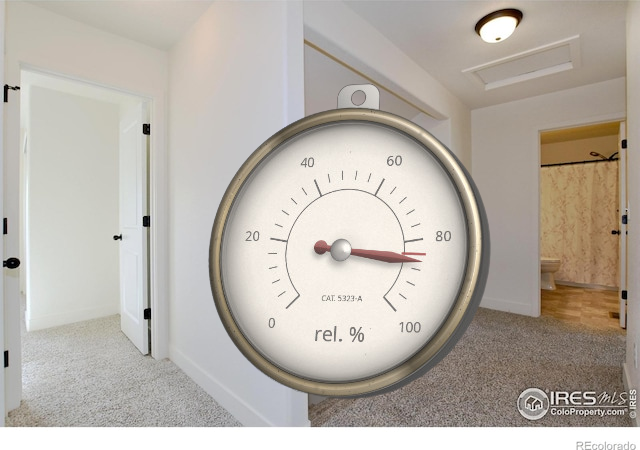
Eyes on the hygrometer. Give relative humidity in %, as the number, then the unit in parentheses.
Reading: 86 (%)
